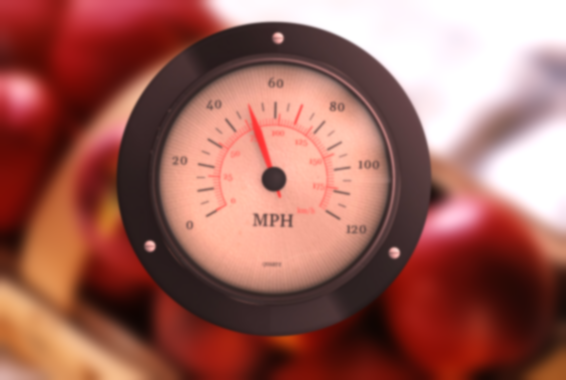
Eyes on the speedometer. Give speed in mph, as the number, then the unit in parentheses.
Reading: 50 (mph)
